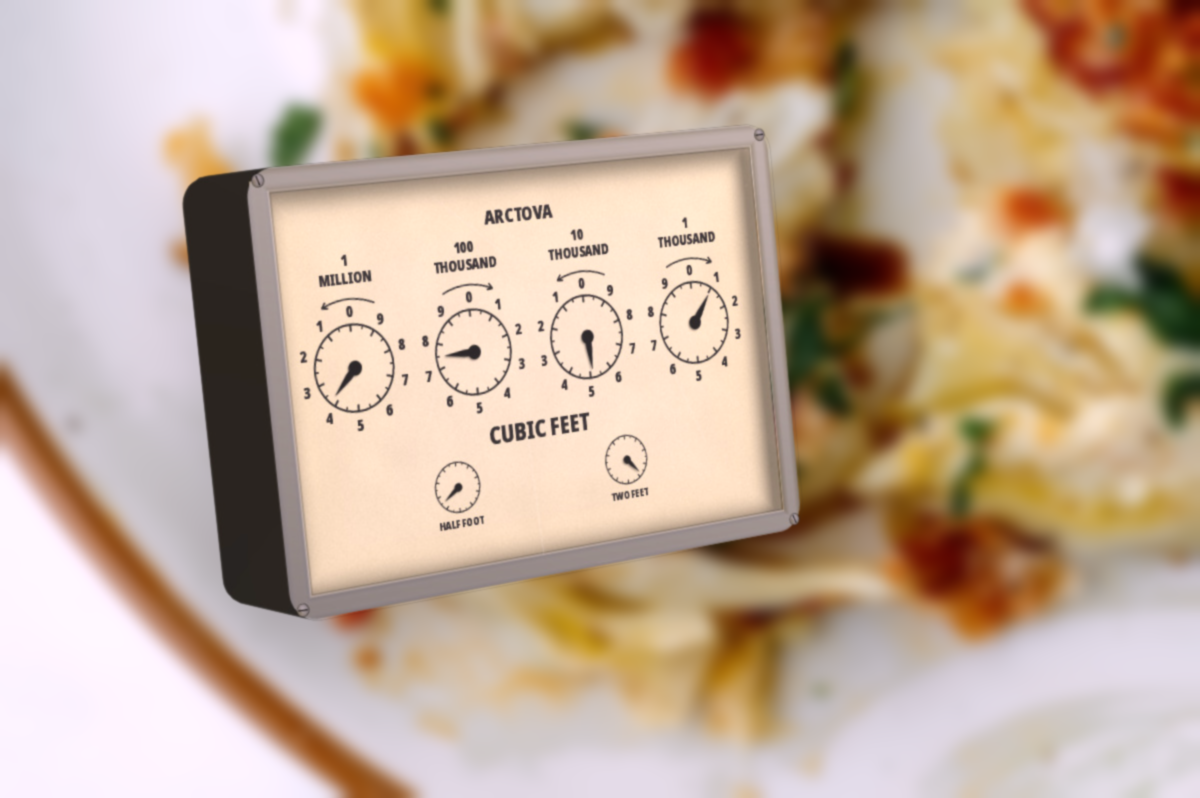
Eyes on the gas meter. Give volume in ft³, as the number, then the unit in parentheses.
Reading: 375100 (ft³)
